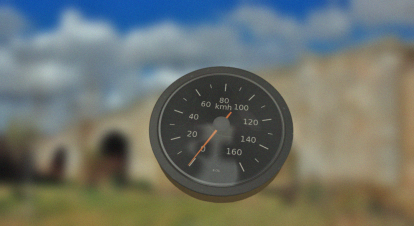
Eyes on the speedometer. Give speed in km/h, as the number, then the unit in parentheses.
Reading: 0 (km/h)
